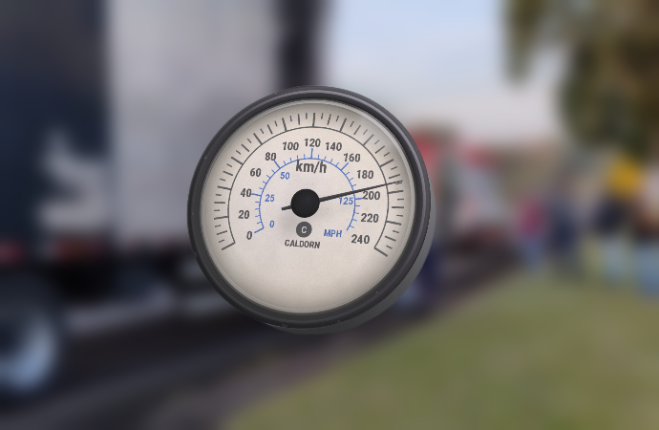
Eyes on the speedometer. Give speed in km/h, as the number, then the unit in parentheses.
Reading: 195 (km/h)
